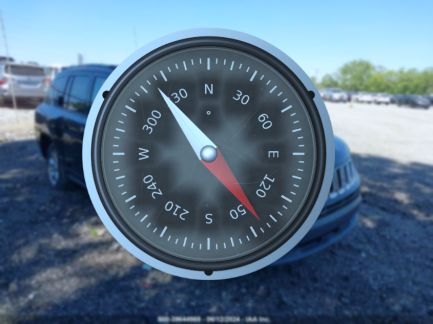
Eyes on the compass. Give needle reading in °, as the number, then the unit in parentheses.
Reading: 142.5 (°)
